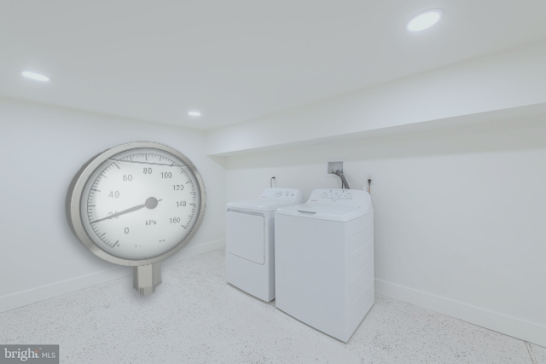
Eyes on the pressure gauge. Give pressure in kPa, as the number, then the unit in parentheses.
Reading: 20 (kPa)
